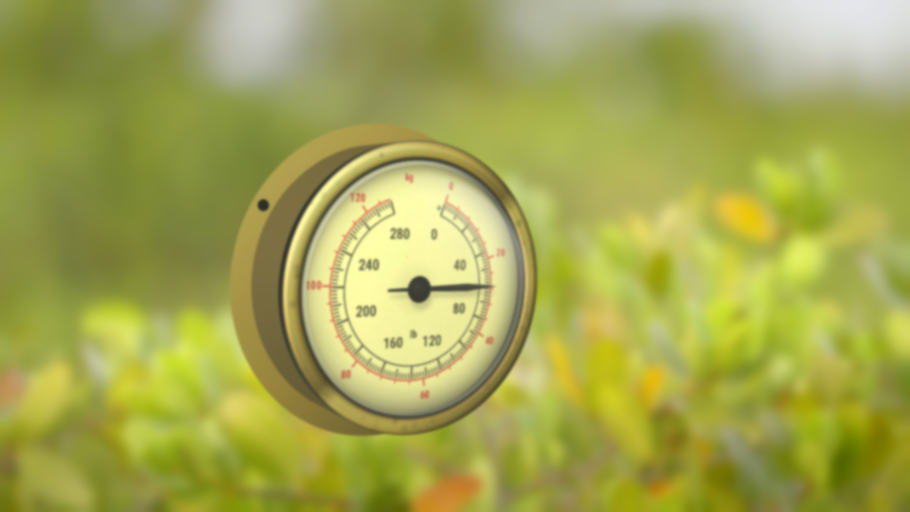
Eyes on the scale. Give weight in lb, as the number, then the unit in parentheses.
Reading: 60 (lb)
